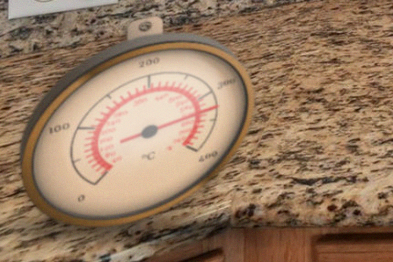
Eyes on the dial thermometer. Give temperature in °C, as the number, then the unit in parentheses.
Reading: 325 (°C)
